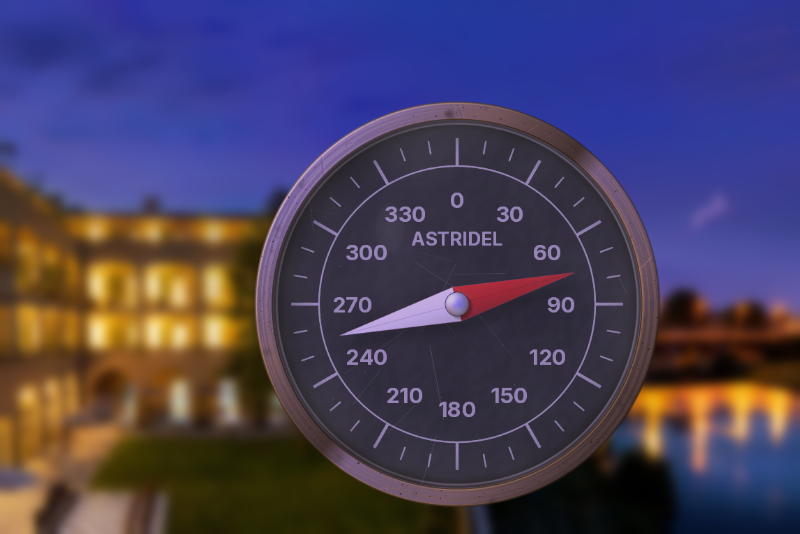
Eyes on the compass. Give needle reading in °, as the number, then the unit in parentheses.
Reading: 75 (°)
